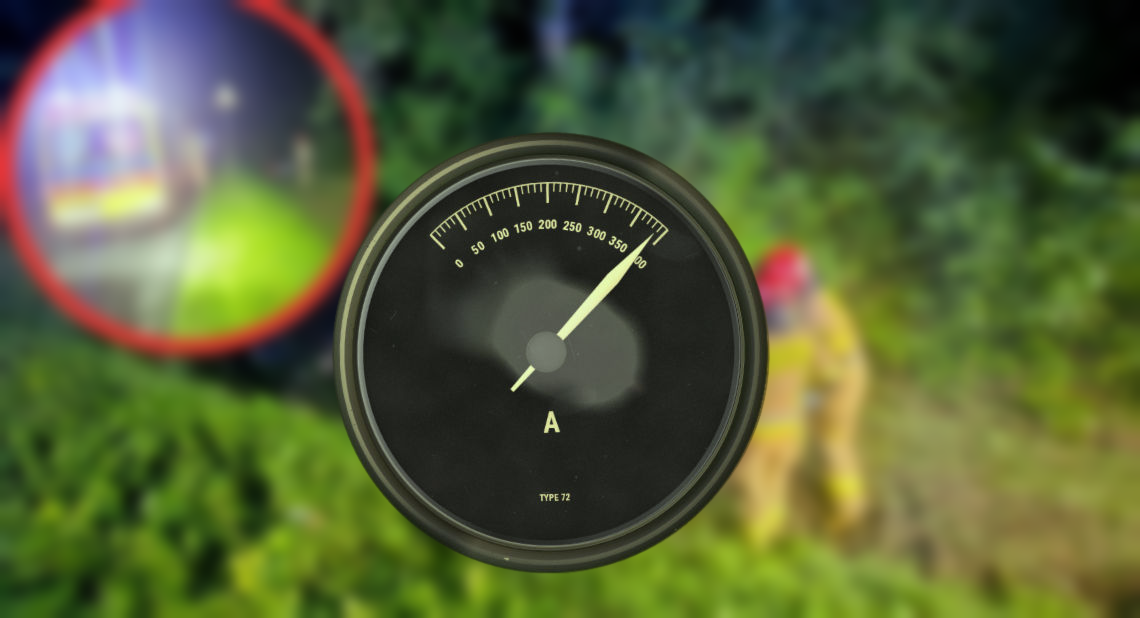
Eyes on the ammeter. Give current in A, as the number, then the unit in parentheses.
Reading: 390 (A)
